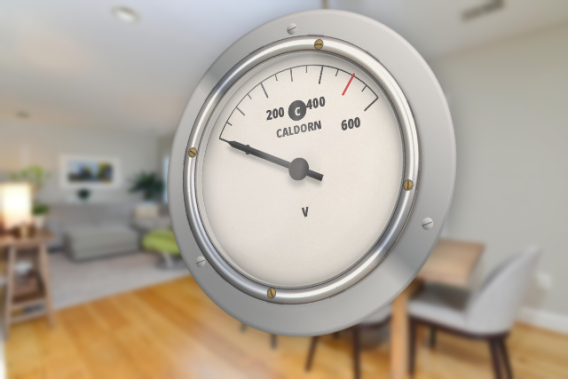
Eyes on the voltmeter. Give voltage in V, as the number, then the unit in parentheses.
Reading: 0 (V)
